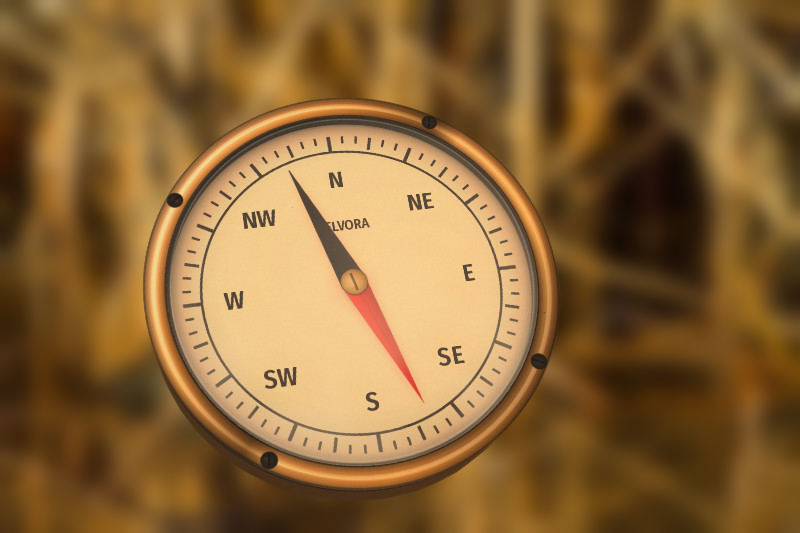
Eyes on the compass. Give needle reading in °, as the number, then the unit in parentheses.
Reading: 160 (°)
